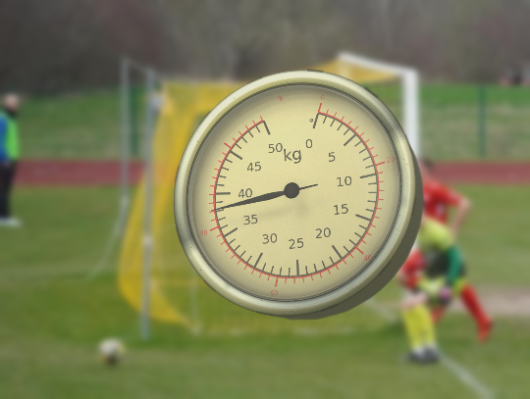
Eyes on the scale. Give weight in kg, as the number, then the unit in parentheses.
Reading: 38 (kg)
